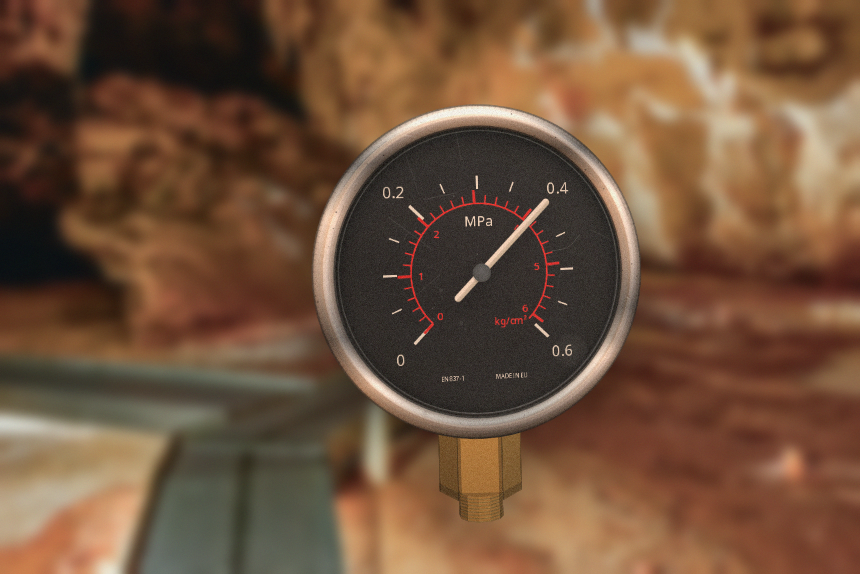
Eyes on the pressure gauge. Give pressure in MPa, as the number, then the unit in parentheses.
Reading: 0.4 (MPa)
